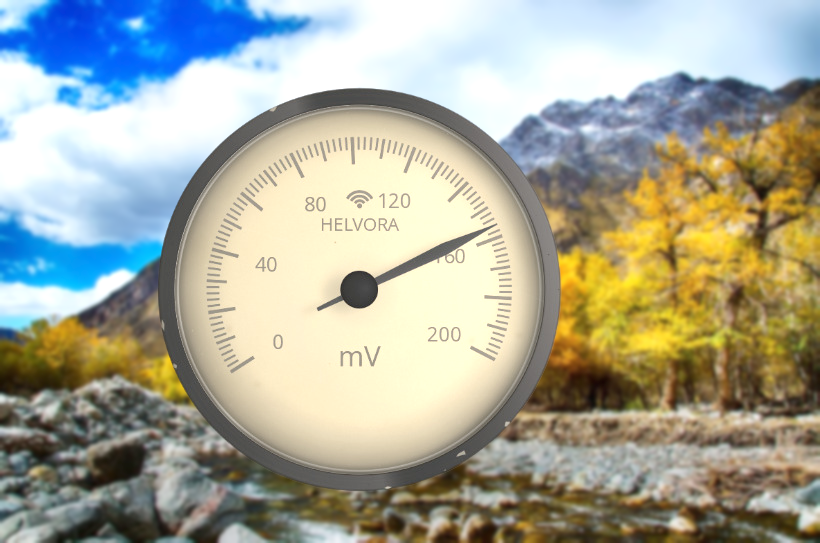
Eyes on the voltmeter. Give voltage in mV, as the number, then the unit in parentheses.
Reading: 156 (mV)
